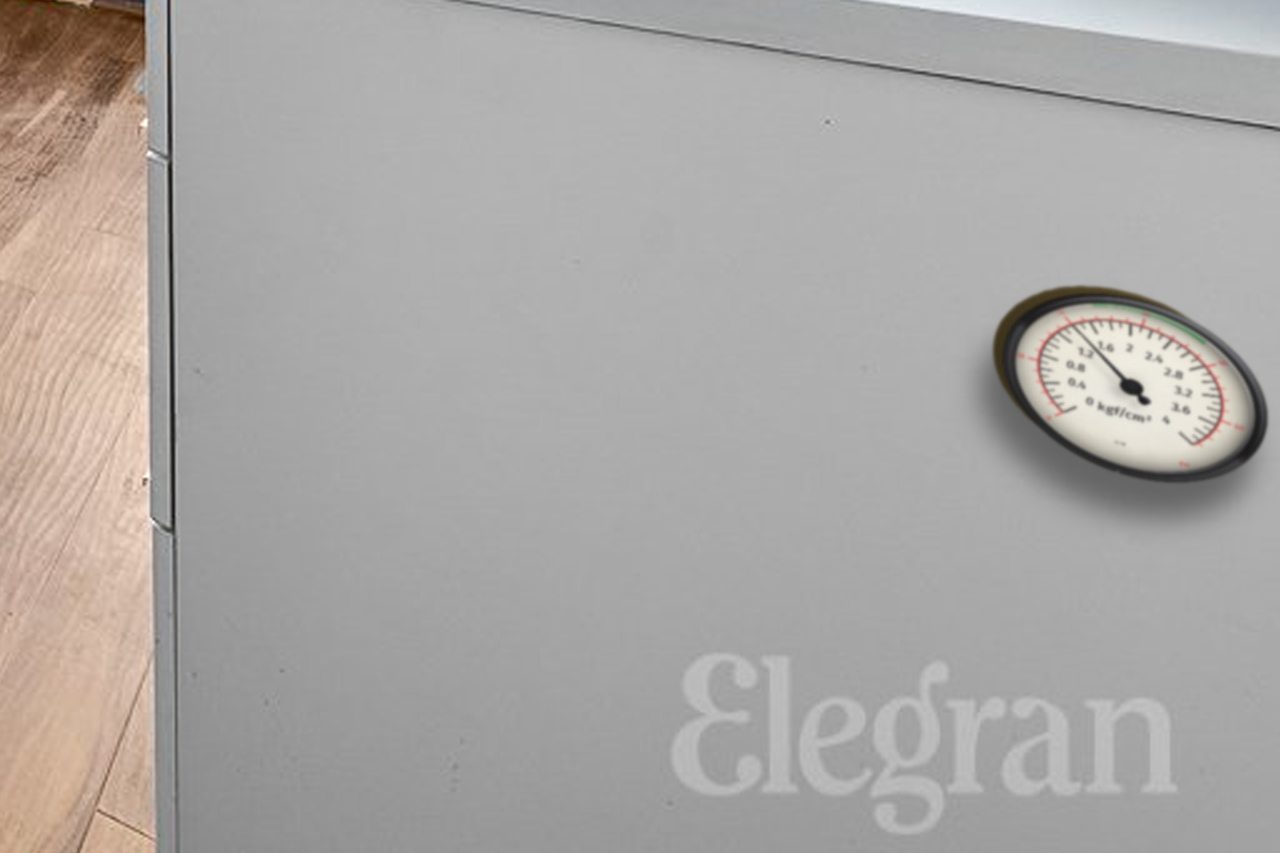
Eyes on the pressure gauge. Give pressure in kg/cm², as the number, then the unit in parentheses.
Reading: 1.4 (kg/cm²)
